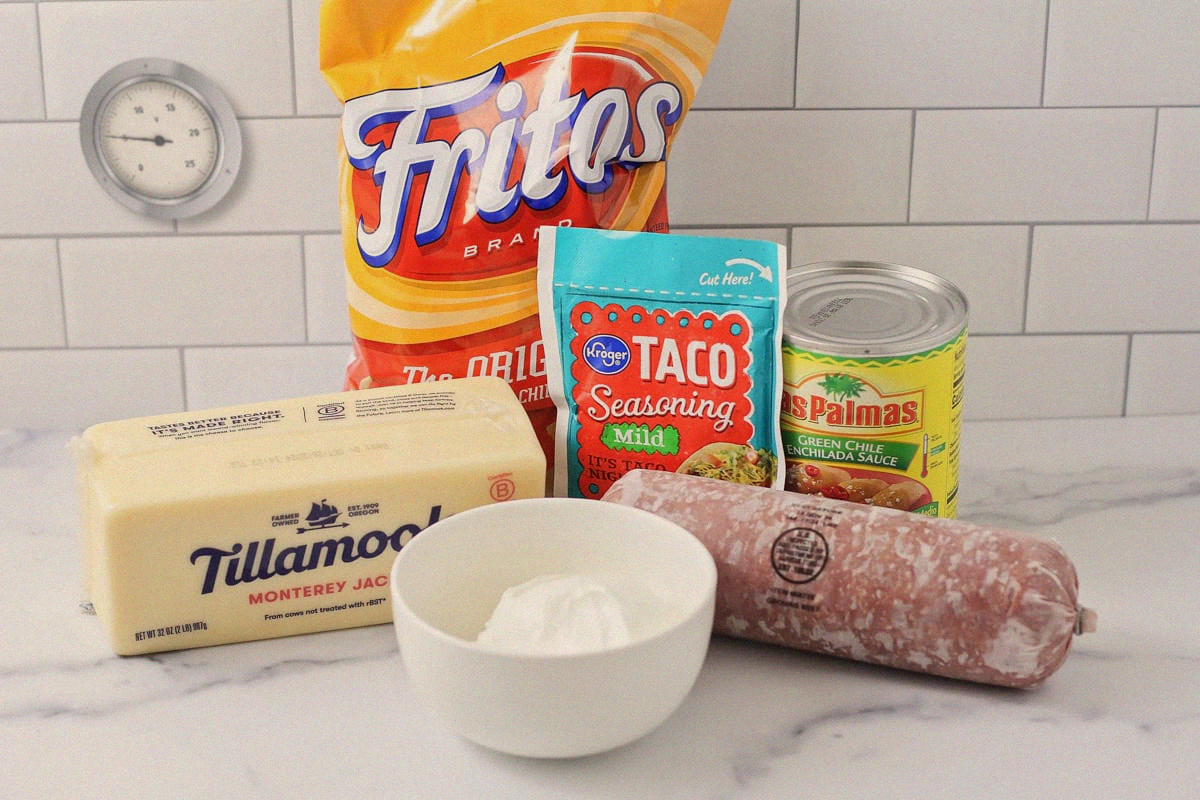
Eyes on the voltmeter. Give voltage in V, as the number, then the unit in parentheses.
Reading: 5 (V)
